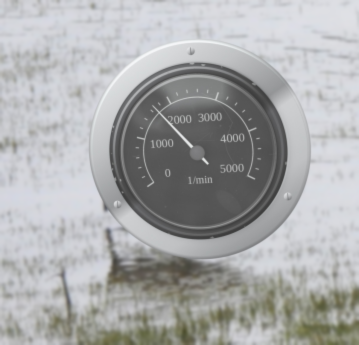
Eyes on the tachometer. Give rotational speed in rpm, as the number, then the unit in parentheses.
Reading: 1700 (rpm)
